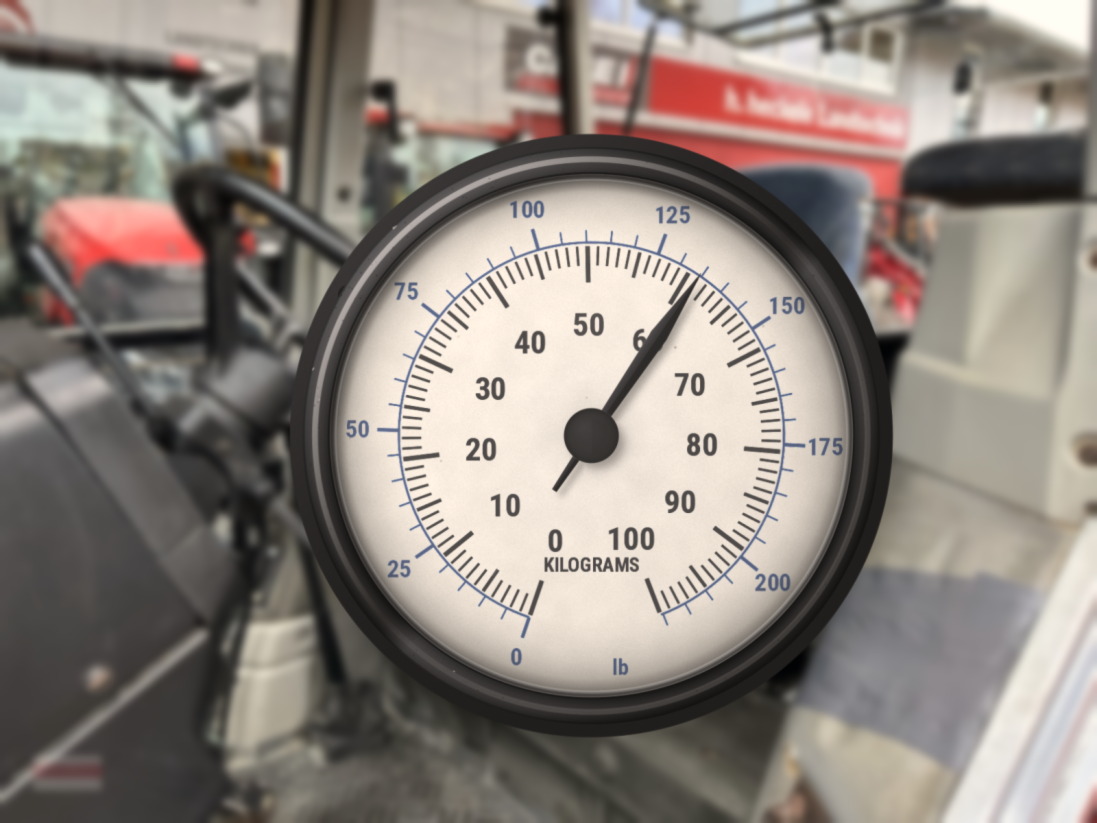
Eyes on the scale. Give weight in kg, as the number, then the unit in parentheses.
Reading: 61 (kg)
